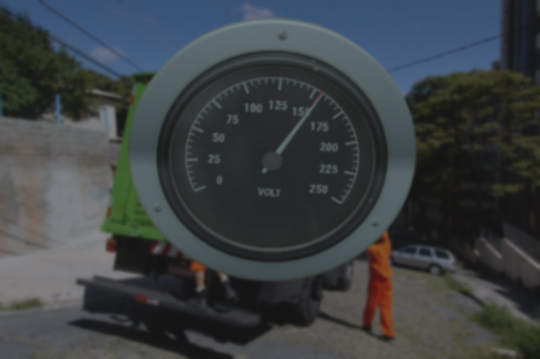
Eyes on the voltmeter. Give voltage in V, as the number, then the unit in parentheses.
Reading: 155 (V)
